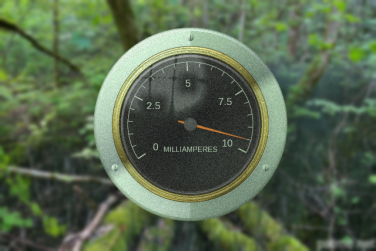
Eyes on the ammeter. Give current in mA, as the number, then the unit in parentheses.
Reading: 9.5 (mA)
